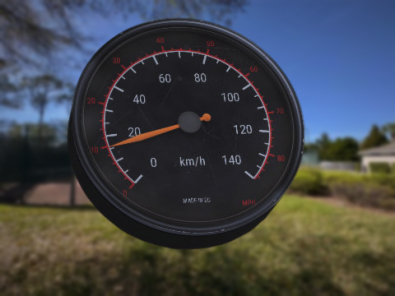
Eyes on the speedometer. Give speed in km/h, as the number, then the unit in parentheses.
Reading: 15 (km/h)
